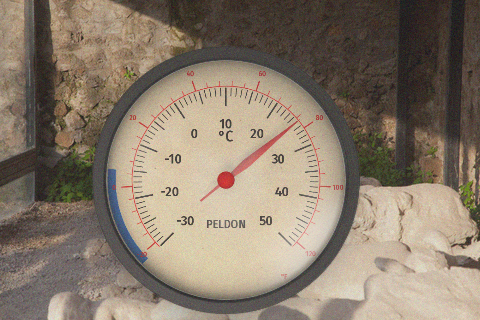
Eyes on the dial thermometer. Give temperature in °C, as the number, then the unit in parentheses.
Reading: 25 (°C)
